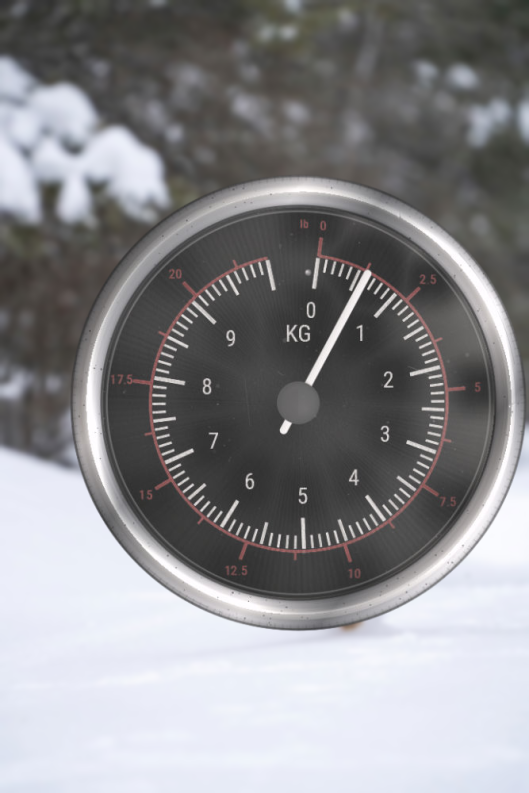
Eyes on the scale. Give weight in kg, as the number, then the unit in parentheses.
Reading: 0.6 (kg)
